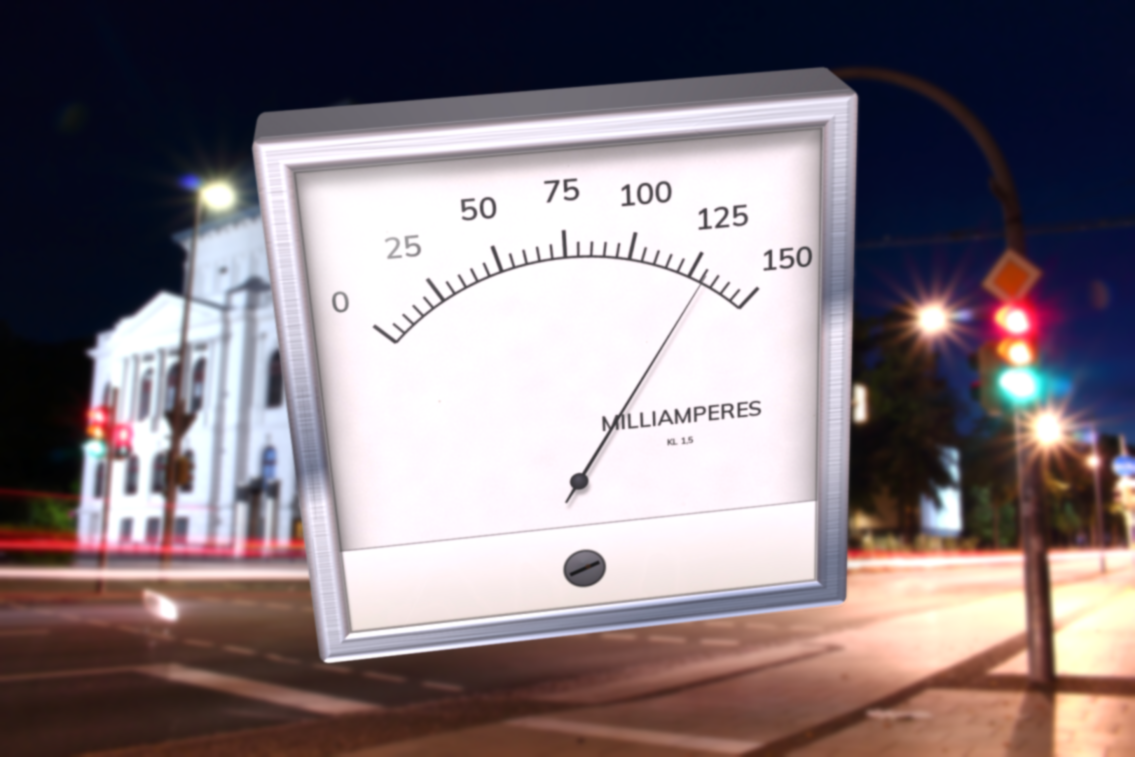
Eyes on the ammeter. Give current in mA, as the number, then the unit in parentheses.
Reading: 130 (mA)
